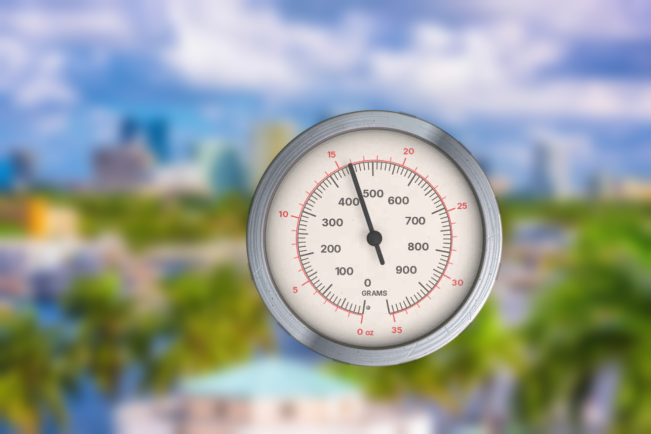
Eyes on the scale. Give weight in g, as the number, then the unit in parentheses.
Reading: 450 (g)
